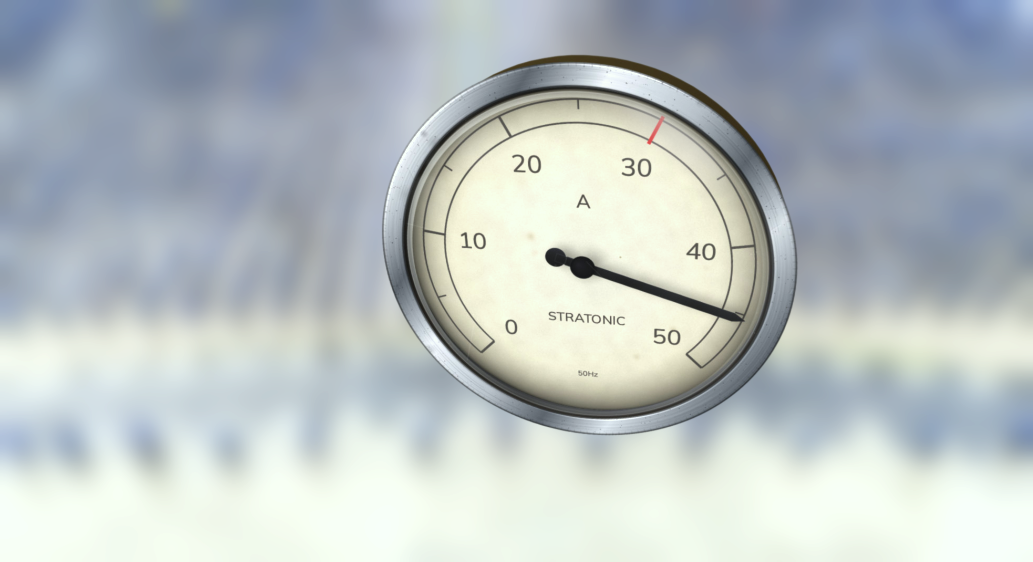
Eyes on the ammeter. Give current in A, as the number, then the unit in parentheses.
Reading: 45 (A)
